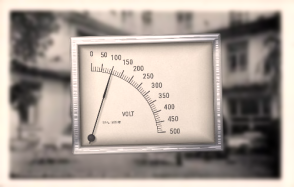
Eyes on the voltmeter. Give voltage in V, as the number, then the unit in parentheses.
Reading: 100 (V)
